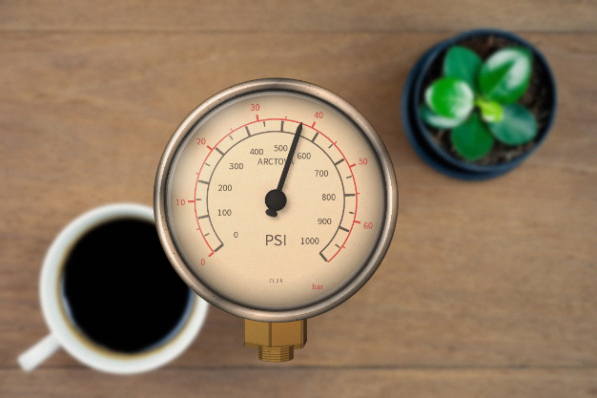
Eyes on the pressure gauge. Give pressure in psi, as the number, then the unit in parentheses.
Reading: 550 (psi)
